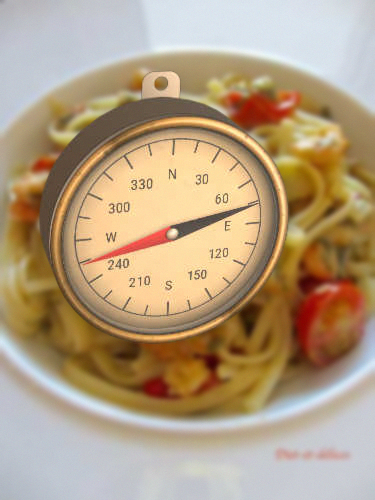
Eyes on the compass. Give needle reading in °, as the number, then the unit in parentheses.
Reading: 255 (°)
